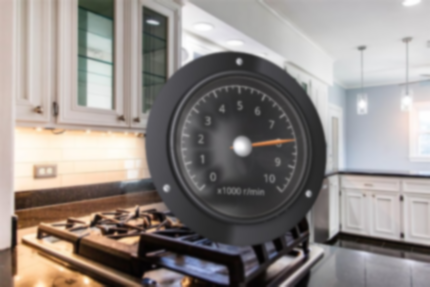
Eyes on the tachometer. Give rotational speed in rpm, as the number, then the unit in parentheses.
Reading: 8000 (rpm)
